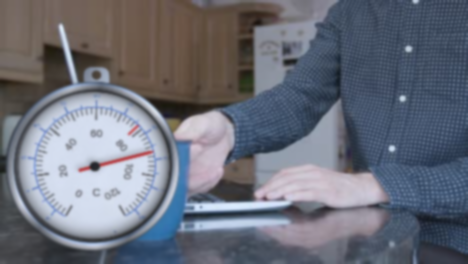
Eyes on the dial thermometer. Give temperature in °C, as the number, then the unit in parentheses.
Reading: 90 (°C)
